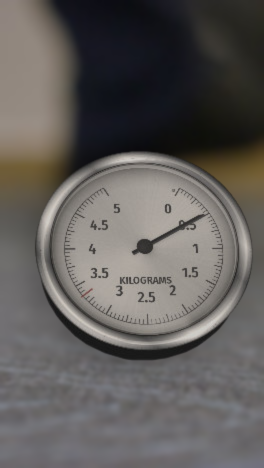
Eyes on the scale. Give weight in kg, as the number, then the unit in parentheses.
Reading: 0.5 (kg)
